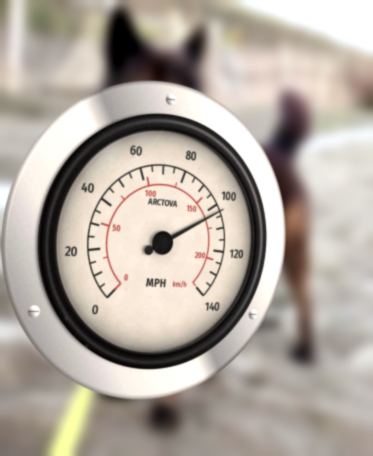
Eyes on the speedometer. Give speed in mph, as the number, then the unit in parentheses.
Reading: 102.5 (mph)
